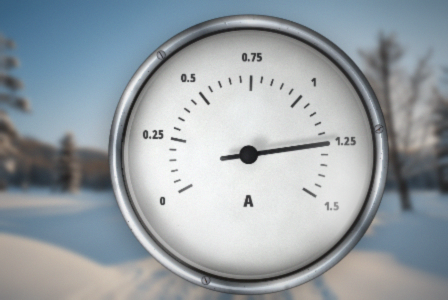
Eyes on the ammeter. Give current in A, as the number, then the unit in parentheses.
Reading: 1.25 (A)
